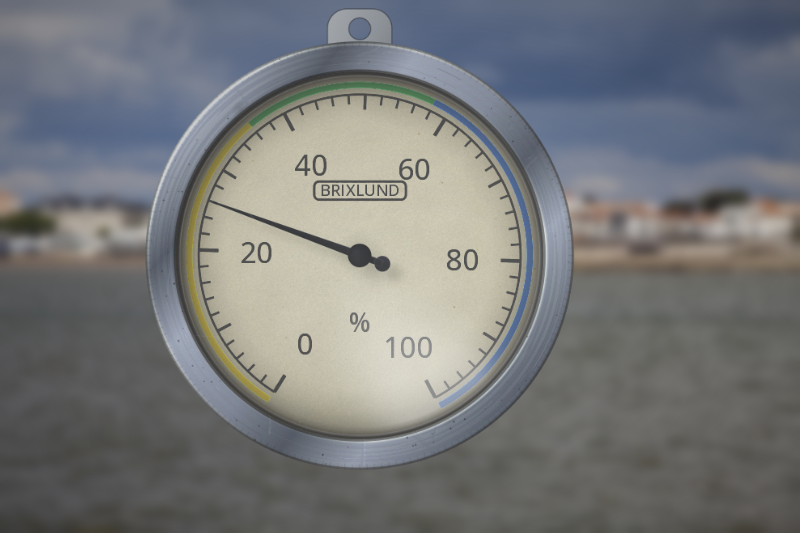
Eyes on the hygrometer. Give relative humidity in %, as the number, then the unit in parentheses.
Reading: 26 (%)
